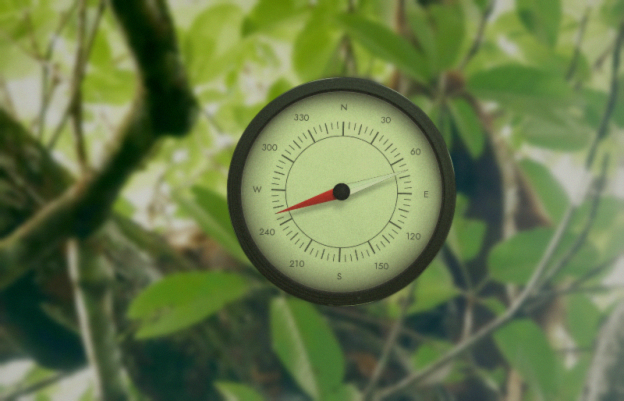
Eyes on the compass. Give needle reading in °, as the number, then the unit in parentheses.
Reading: 250 (°)
